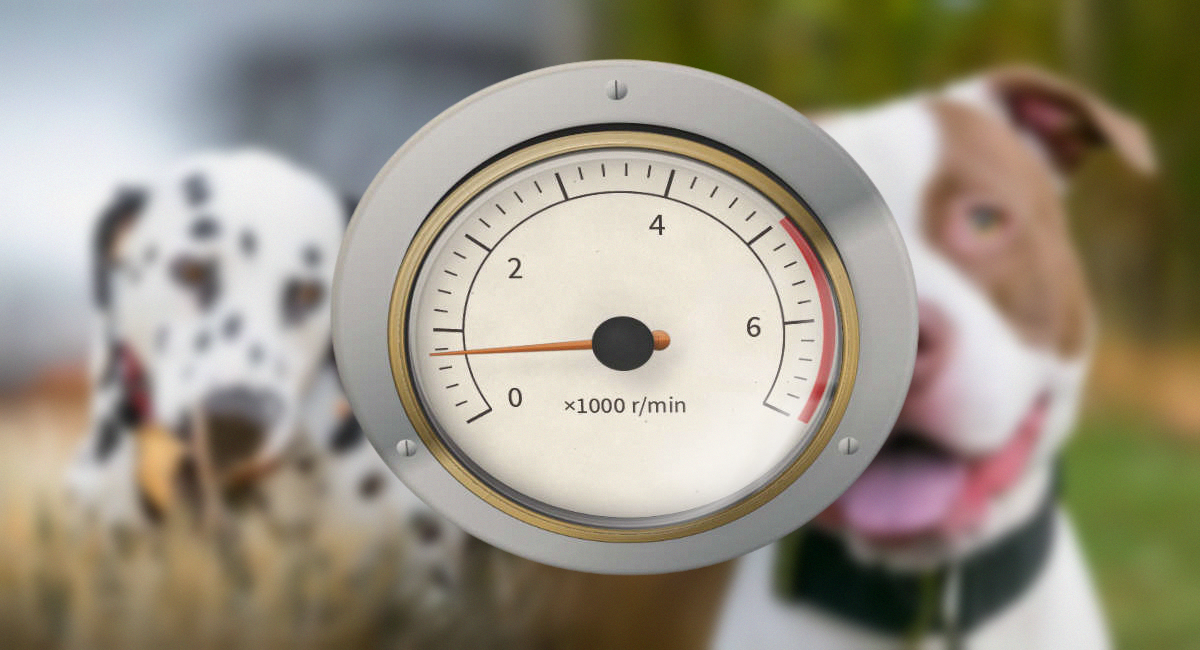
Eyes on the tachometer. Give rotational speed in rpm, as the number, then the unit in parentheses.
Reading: 800 (rpm)
